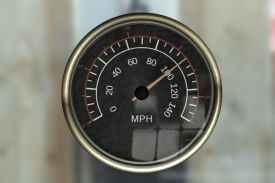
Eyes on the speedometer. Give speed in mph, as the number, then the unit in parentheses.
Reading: 100 (mph)
